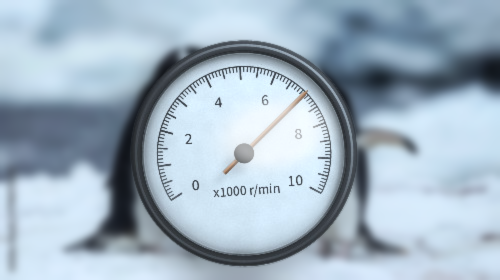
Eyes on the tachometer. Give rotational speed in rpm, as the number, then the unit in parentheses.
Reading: 7000 (rpm)
